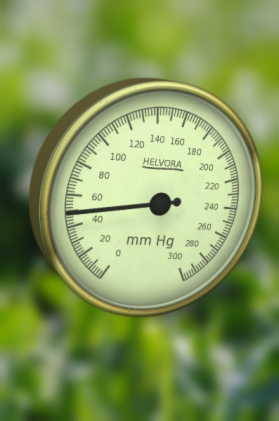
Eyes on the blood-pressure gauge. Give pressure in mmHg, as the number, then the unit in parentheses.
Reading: 50 (mmHg)
